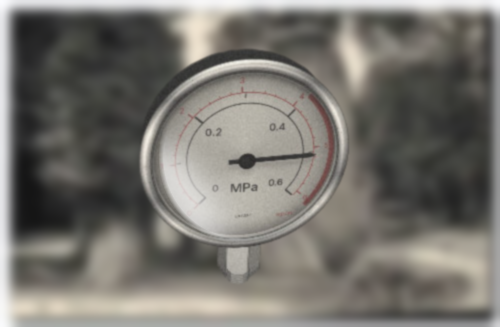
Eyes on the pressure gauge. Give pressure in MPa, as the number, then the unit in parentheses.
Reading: 0.5 (MPa)
